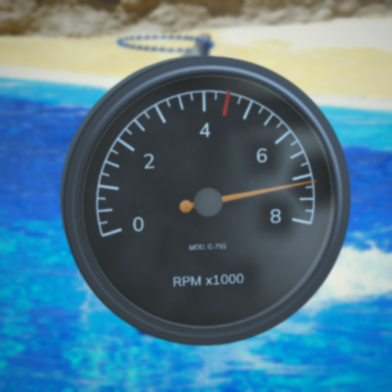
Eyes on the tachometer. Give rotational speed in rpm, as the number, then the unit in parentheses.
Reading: 7125 (rpm)
